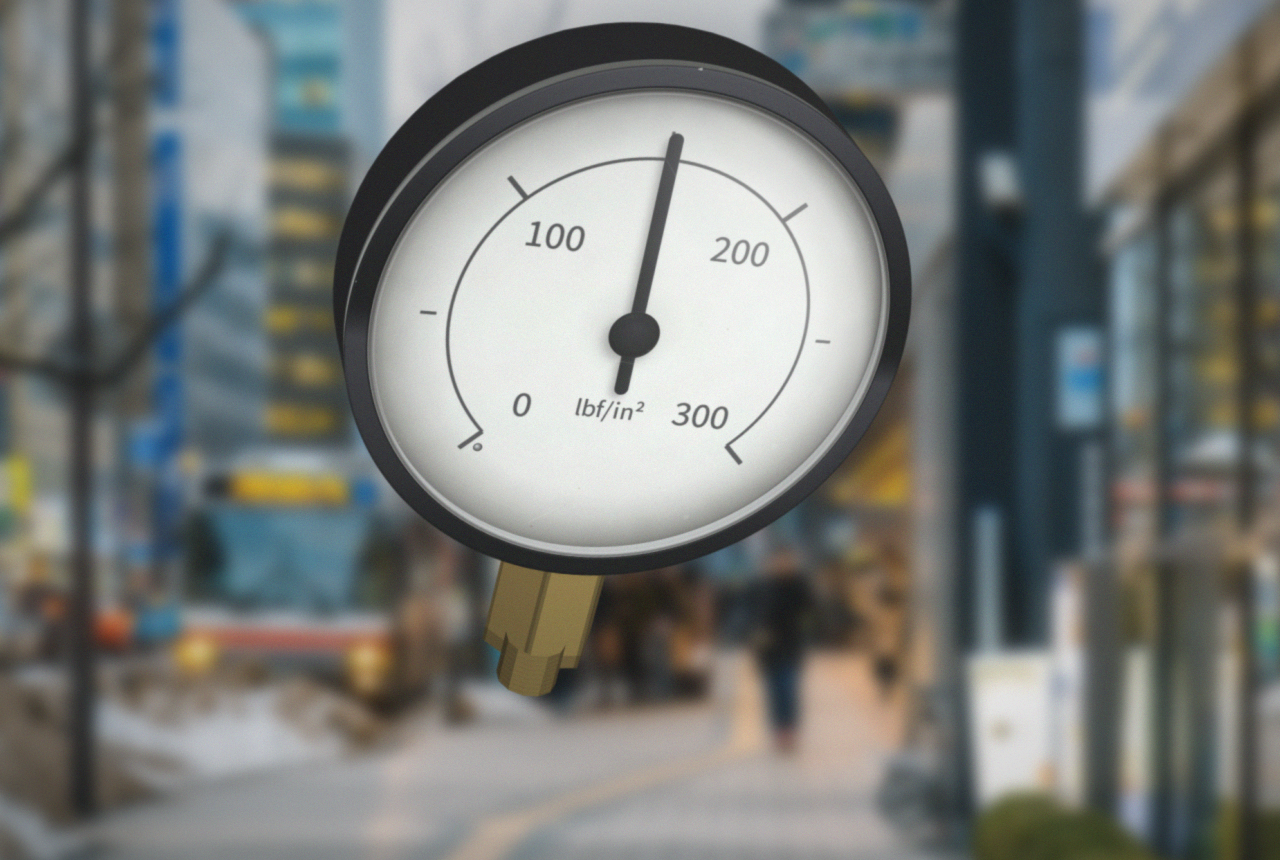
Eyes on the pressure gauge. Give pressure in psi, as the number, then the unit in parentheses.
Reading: 150 (psi)
